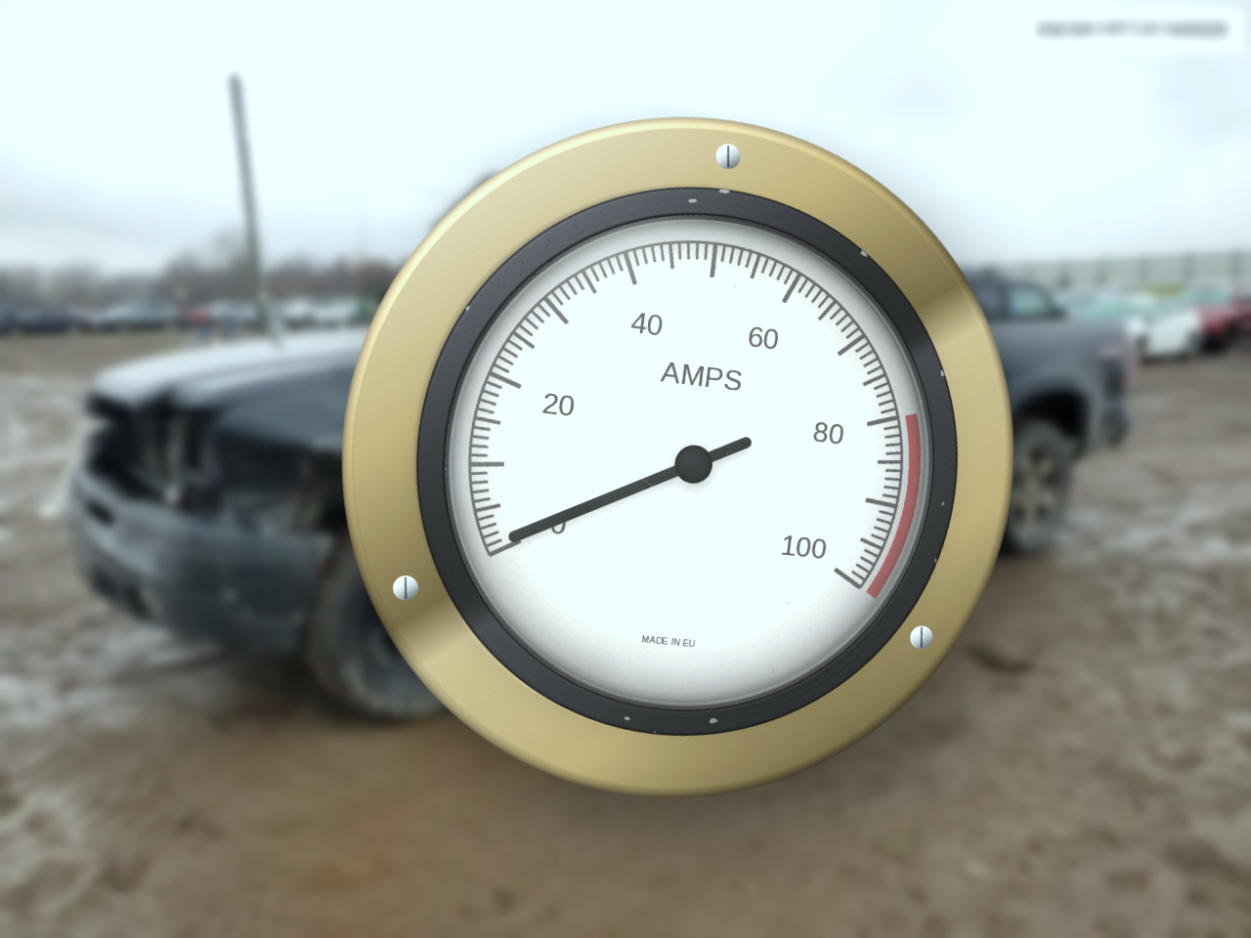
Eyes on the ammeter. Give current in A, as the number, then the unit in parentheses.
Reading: 1 (A)
